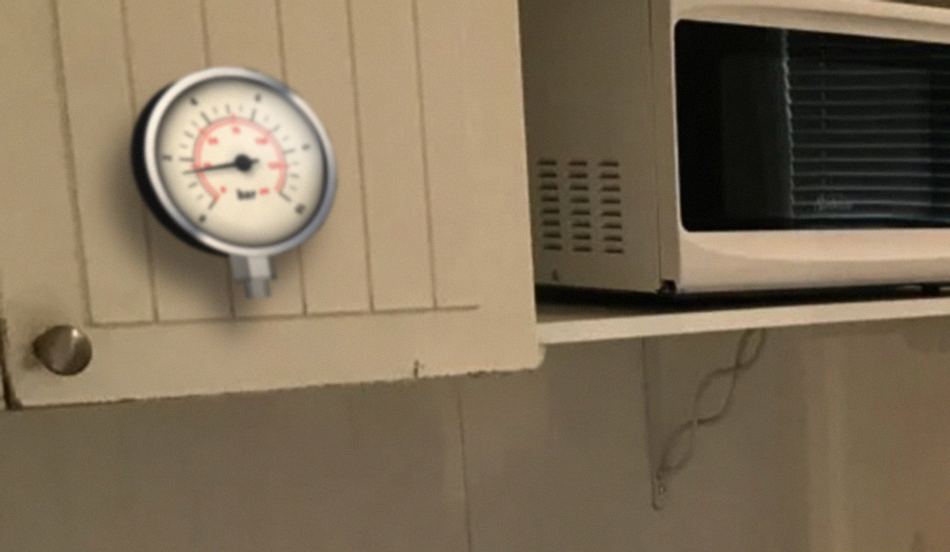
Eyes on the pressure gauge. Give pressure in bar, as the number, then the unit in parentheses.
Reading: 1.5 (bar)
